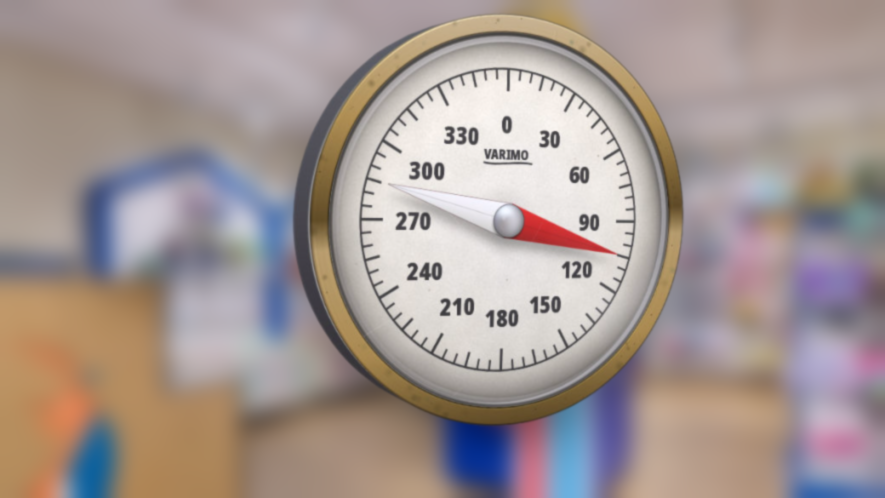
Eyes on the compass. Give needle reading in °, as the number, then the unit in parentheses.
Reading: 105 (°)
